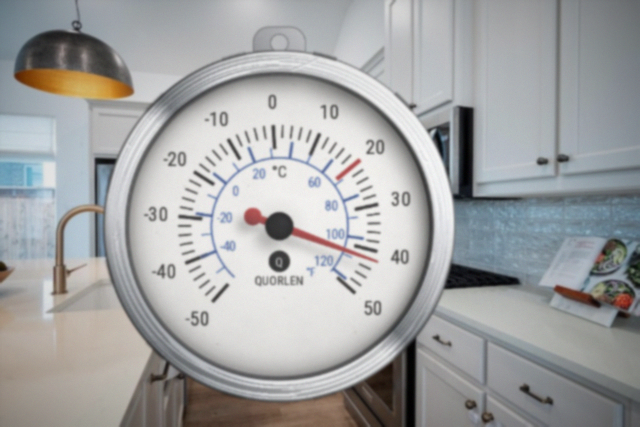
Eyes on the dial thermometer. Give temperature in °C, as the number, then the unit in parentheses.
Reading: 42 (°C)
